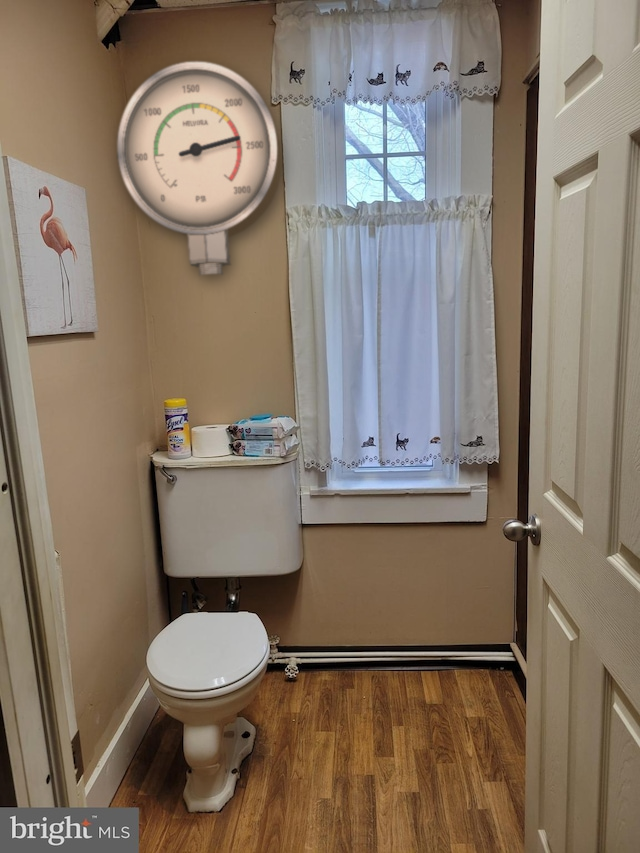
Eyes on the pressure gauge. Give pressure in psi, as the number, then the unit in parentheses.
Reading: 2400 (psi)
